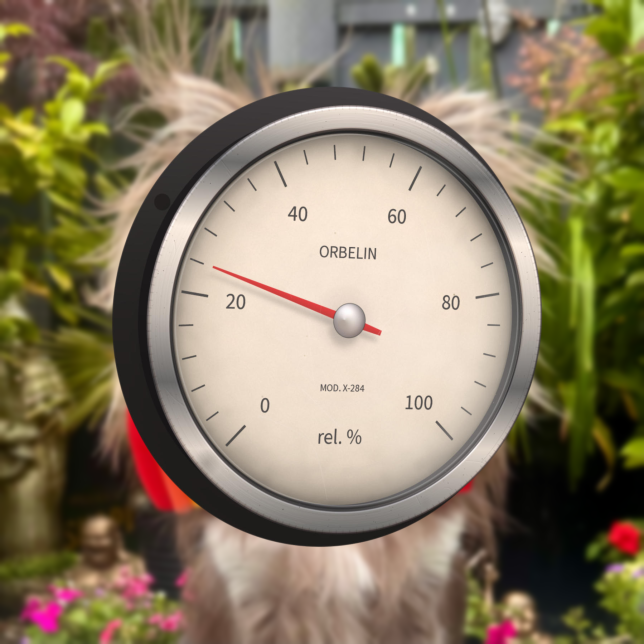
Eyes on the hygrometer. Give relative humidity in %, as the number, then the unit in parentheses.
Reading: 24 (%)
